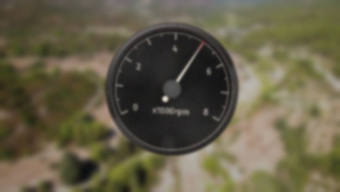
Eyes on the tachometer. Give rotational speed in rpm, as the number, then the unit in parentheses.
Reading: 5000 (rpm)
